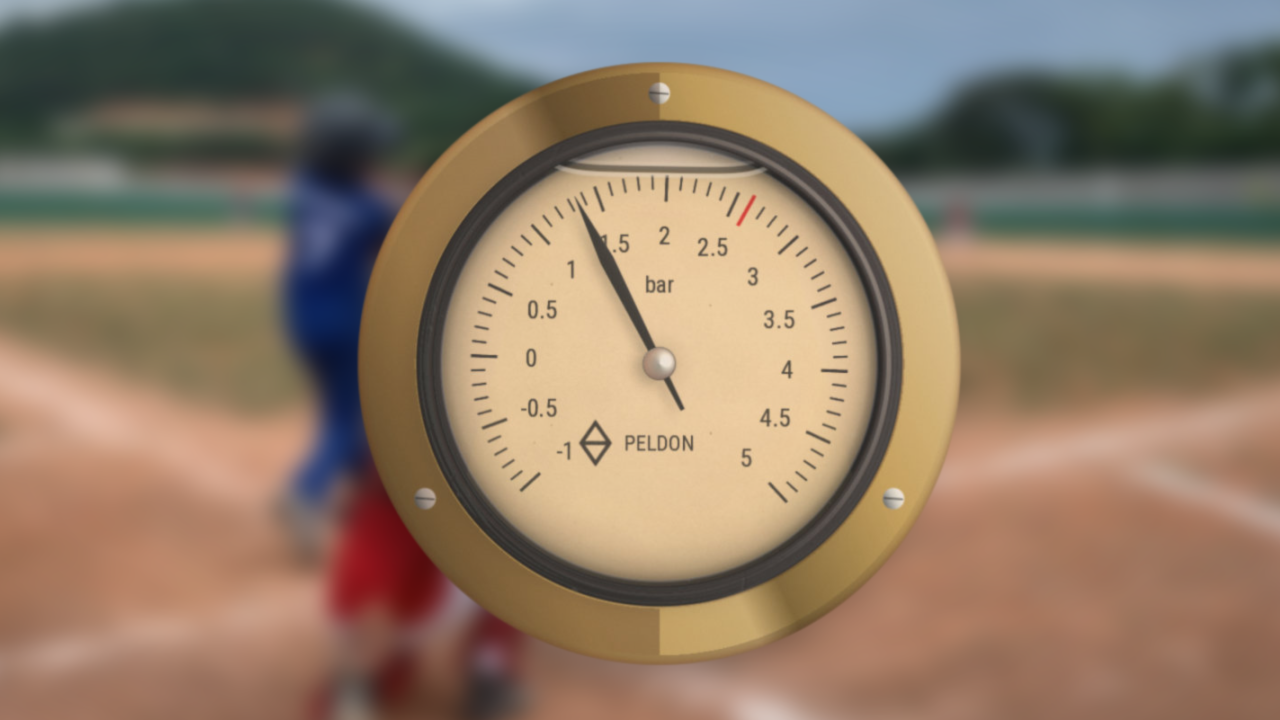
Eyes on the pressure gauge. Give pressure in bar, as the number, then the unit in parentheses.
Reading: 1.35 (bar)
